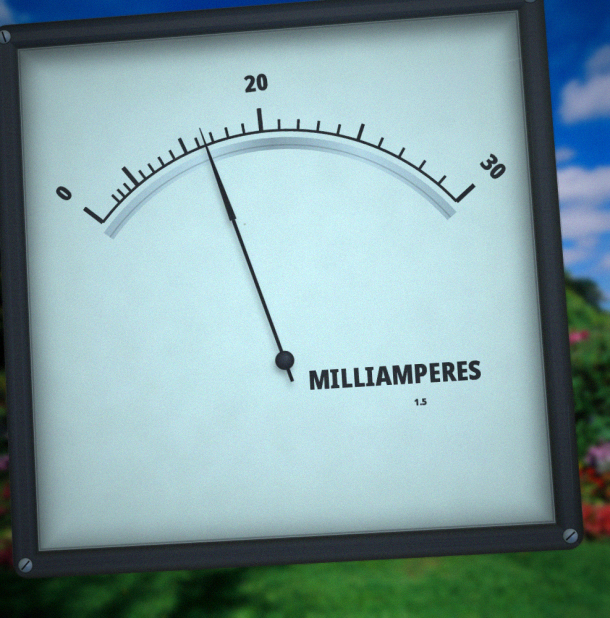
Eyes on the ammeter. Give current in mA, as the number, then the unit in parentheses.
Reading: 16.5 (mA)
